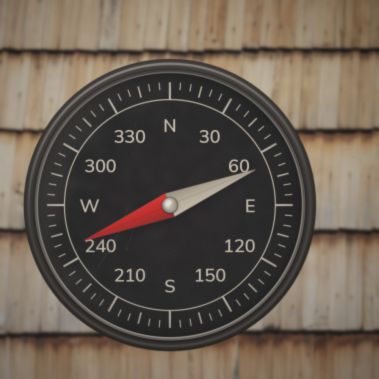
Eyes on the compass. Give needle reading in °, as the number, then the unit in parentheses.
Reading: 247.5 (°)
